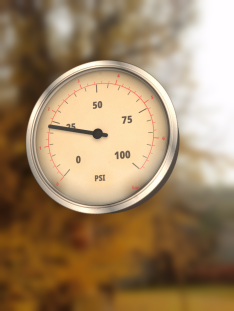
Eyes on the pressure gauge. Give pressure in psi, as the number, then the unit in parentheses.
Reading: 22.5 (psi)
